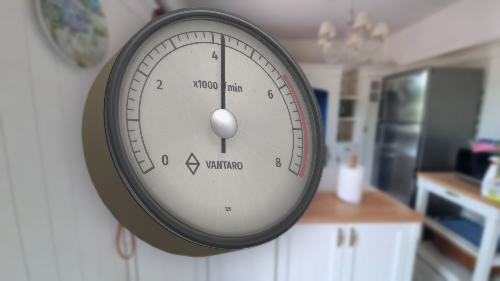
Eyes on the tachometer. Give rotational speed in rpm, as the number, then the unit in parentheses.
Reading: 4200 (rpm)
